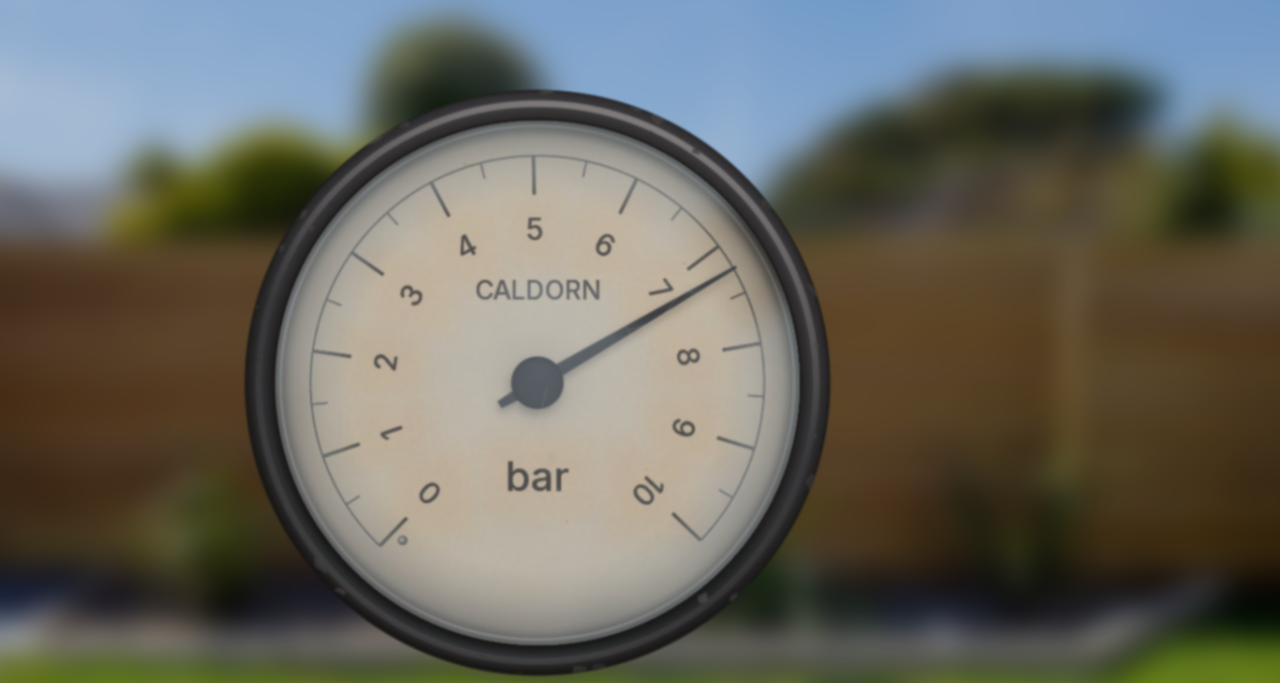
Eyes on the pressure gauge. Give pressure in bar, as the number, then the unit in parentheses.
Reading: 7.25 (bar)
